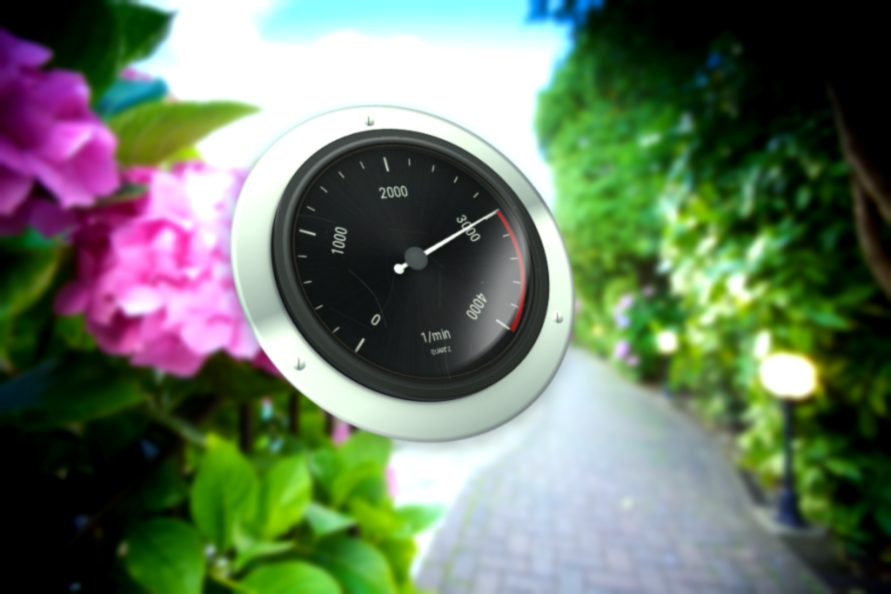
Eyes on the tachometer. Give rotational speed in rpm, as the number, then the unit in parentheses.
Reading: 3000 (rpm)
